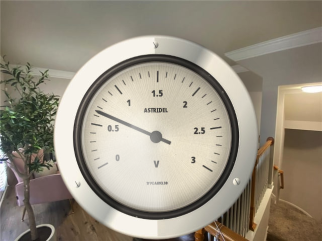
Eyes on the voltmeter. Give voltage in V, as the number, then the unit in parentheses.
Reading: 0.65 (V)
